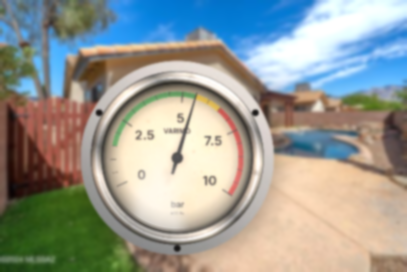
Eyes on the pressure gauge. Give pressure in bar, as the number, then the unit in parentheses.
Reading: 5.5 (bar)
